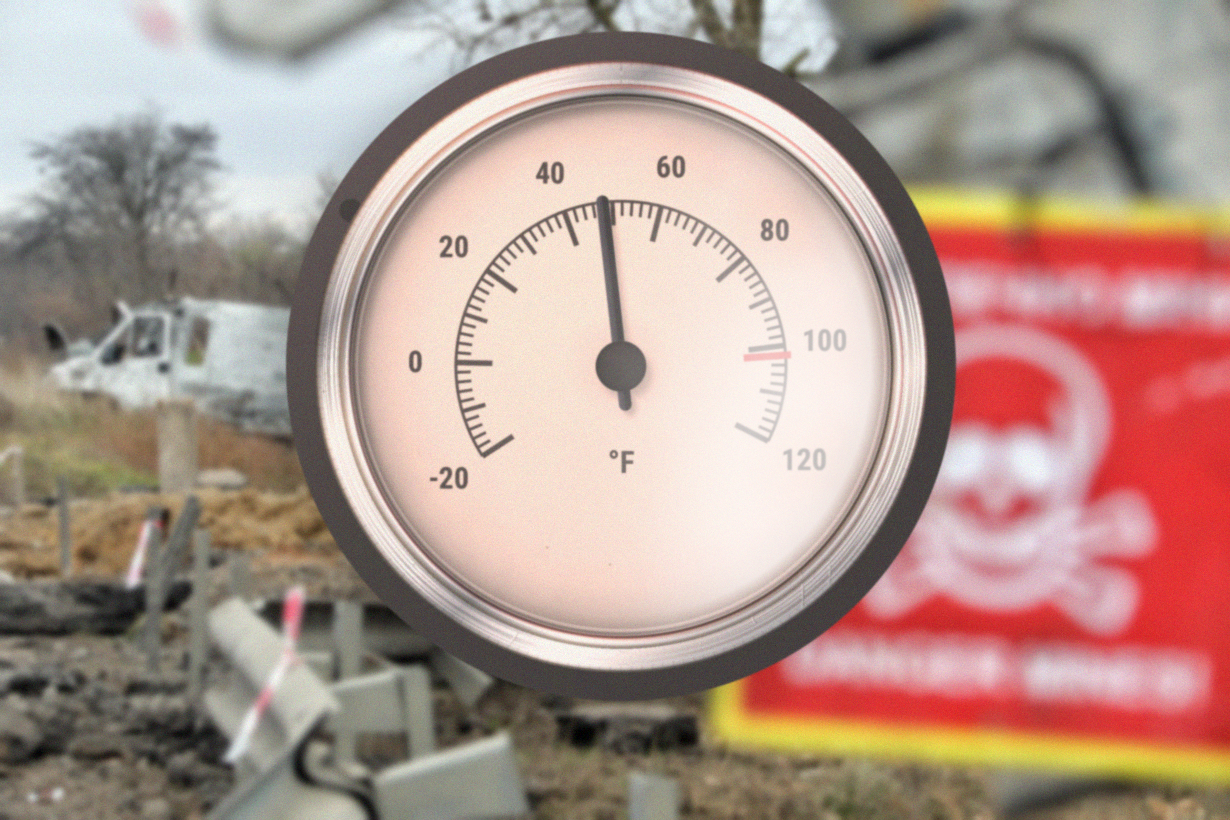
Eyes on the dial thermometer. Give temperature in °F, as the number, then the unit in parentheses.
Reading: 48 (°F)
